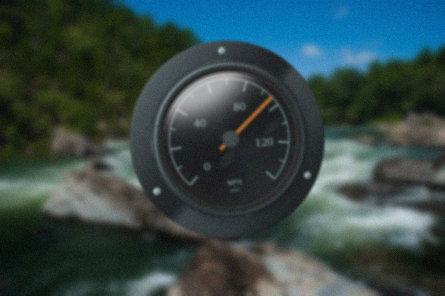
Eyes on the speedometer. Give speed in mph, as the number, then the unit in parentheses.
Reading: 95 (mph)
